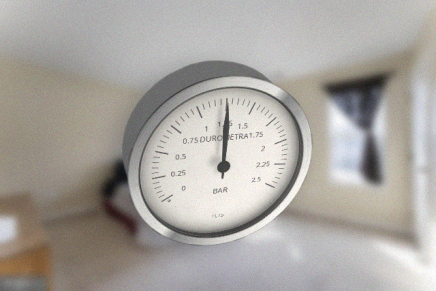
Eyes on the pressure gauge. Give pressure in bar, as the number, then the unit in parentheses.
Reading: 1.25 (bar)
